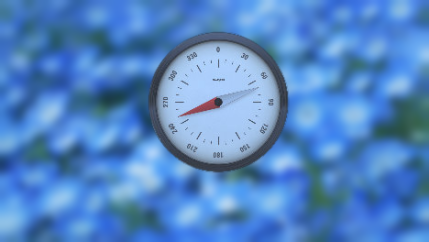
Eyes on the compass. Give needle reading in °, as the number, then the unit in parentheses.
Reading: 250 (°)
